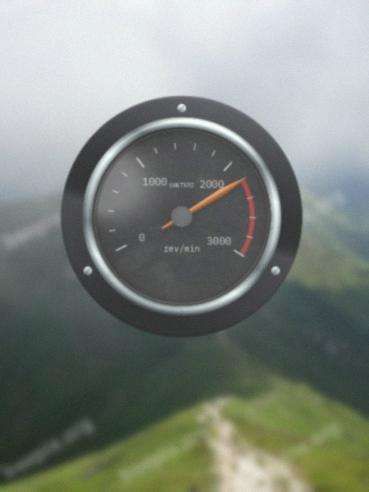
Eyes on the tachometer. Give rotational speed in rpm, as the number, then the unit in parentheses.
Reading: 2200 (rpm)
